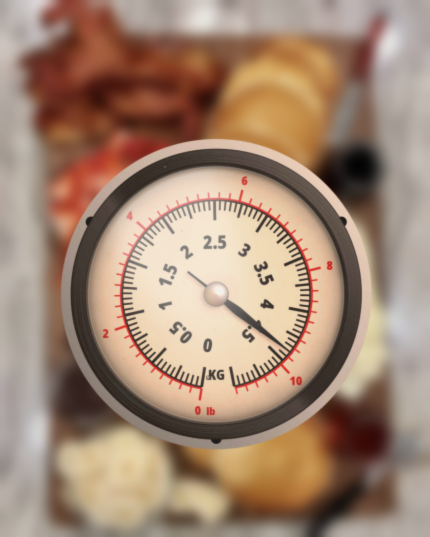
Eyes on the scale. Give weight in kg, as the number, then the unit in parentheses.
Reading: 4.4 (kg)
